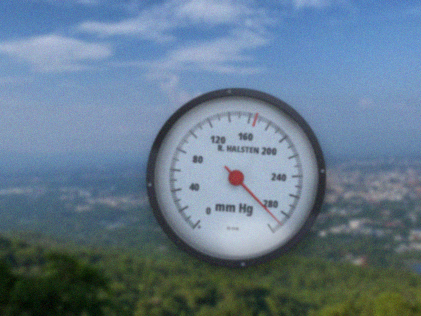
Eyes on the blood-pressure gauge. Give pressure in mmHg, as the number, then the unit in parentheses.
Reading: 290 (mmHg)
